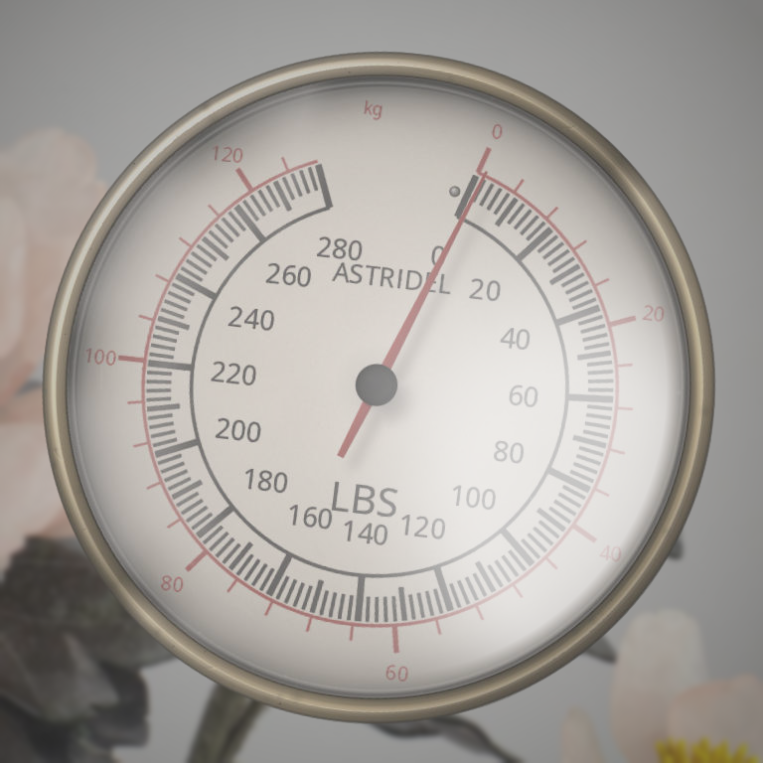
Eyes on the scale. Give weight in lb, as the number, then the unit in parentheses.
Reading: 2 (lb)
